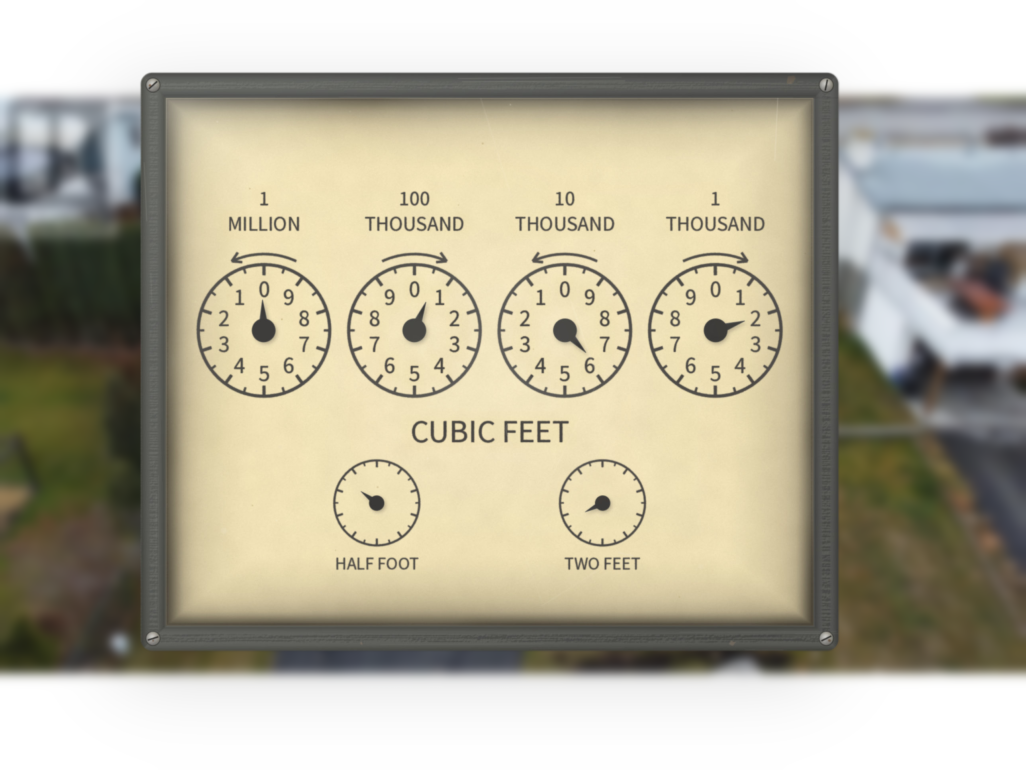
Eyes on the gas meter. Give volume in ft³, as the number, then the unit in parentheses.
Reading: 6200 (ft³)
